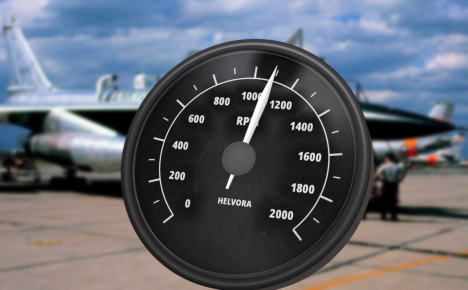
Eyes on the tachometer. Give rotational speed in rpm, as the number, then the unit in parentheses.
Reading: 1100 (rpm)
